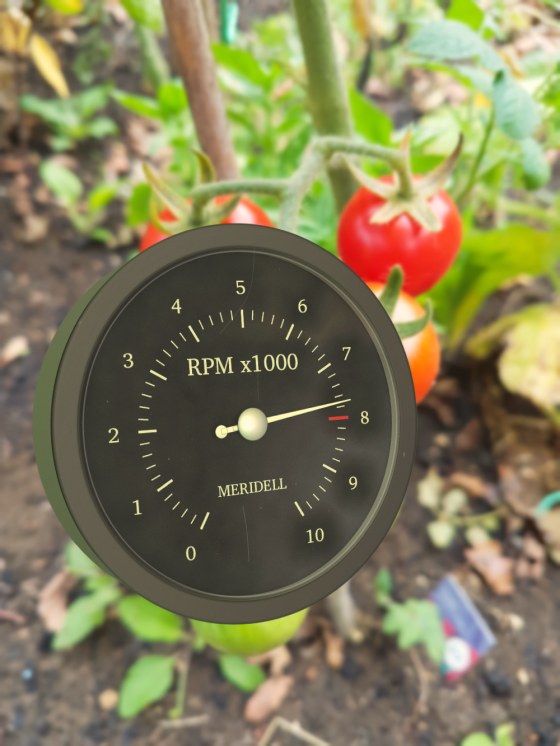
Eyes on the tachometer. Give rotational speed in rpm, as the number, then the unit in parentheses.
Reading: 7700 (rpm)
